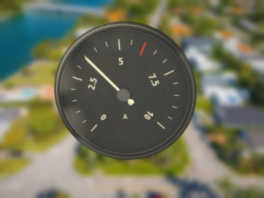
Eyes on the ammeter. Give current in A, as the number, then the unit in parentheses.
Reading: 3.5 (A)
